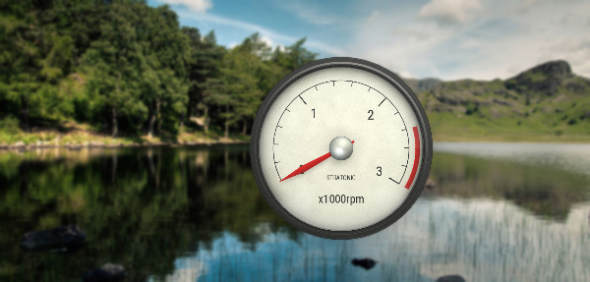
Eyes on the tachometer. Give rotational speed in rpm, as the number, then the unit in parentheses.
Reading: 0 (rpm)
